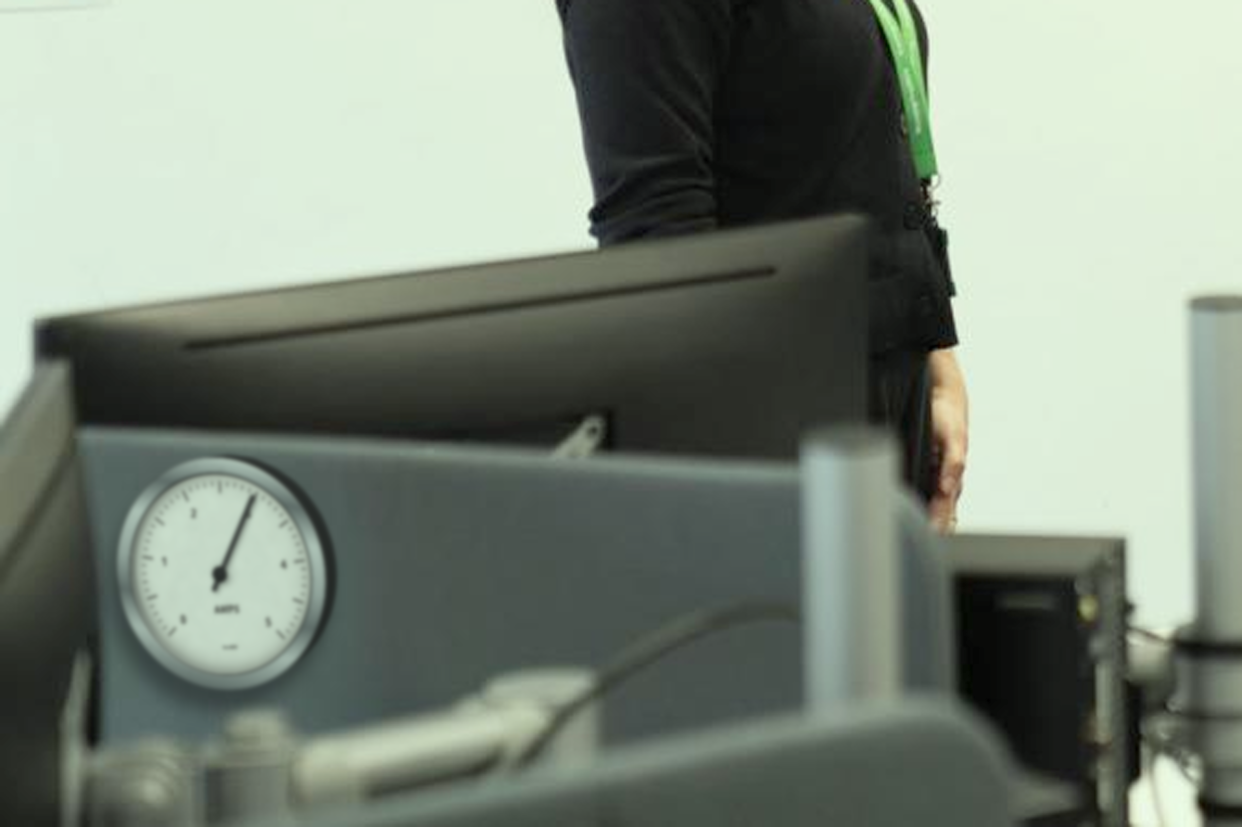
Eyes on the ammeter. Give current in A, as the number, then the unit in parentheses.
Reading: 3 (A)
